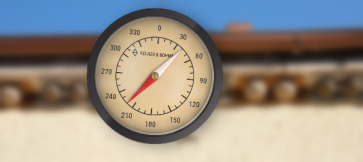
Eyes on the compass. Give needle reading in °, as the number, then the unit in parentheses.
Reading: 220 (°)
